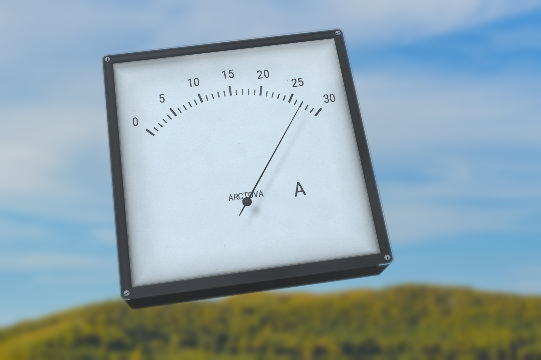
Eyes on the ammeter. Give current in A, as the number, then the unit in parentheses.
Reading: 27 (A)
